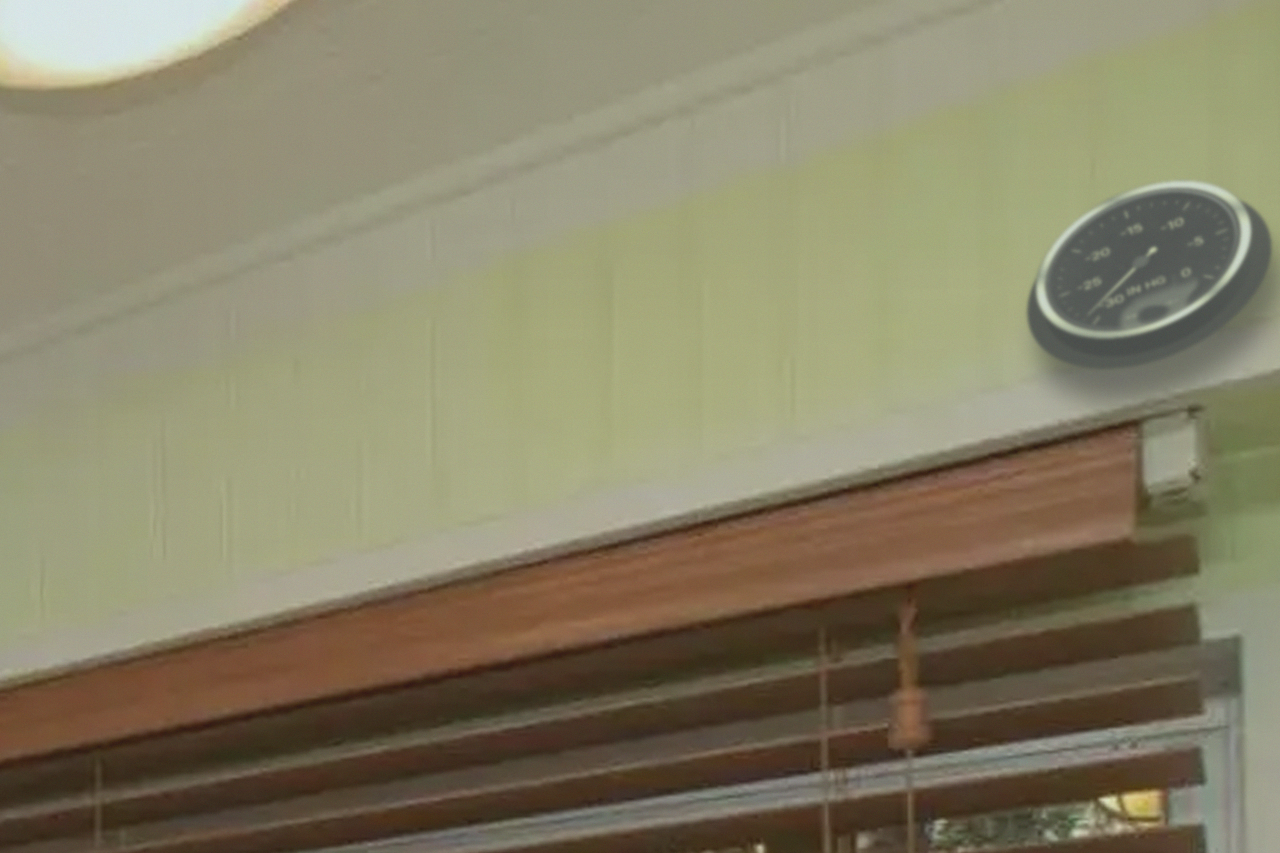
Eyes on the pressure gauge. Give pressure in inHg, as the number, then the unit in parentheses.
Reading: -29 (inHg)
